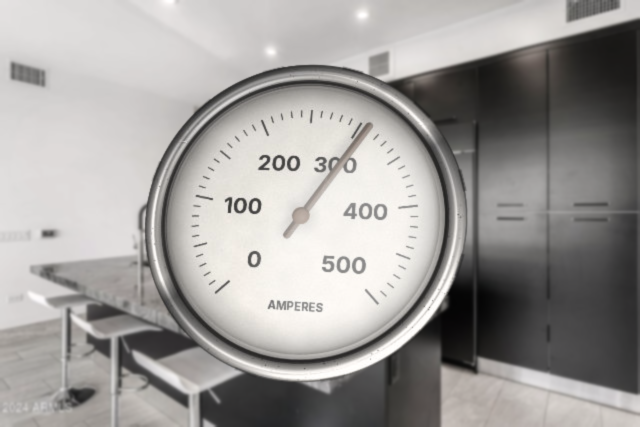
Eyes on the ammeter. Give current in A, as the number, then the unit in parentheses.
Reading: 310 (A)
